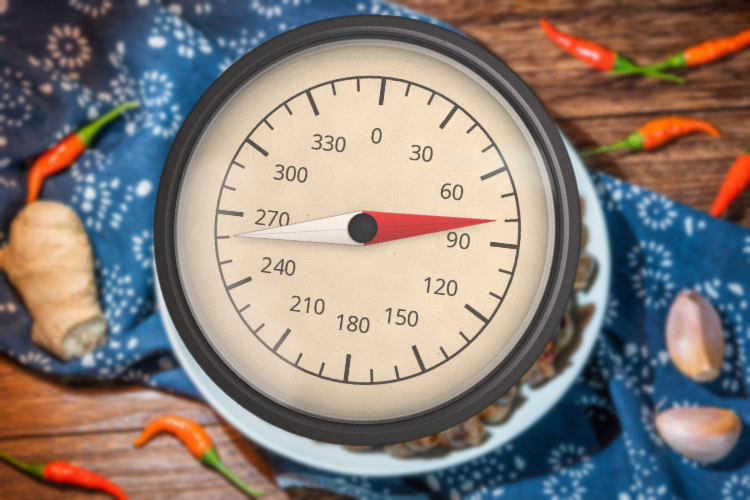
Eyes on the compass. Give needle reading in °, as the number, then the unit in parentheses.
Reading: 80 (°)
